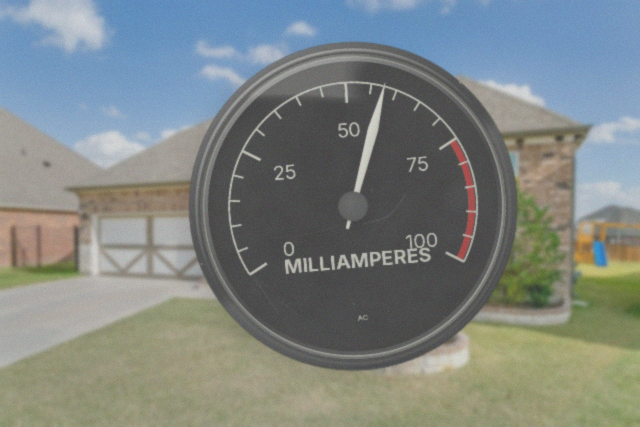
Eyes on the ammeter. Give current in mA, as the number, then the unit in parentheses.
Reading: 57.5 (mA)
